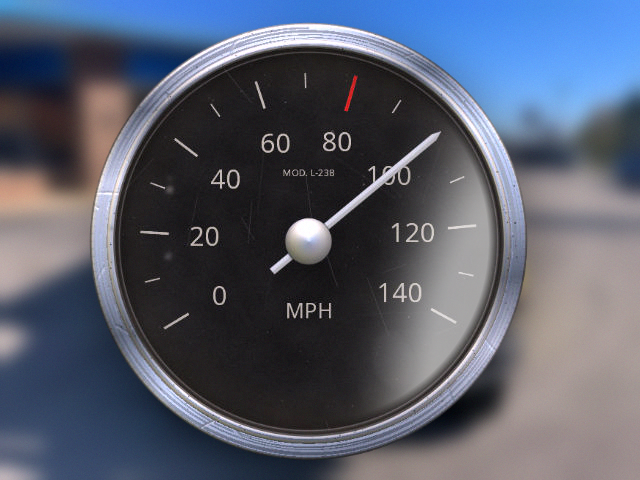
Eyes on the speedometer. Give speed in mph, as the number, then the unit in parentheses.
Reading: 100 (mph)
